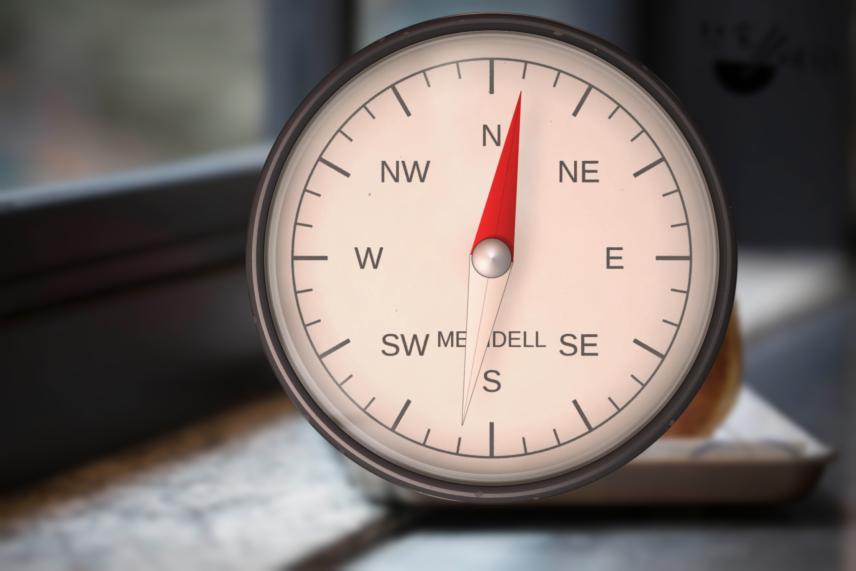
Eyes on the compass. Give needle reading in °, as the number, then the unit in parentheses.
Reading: 10 (°)
